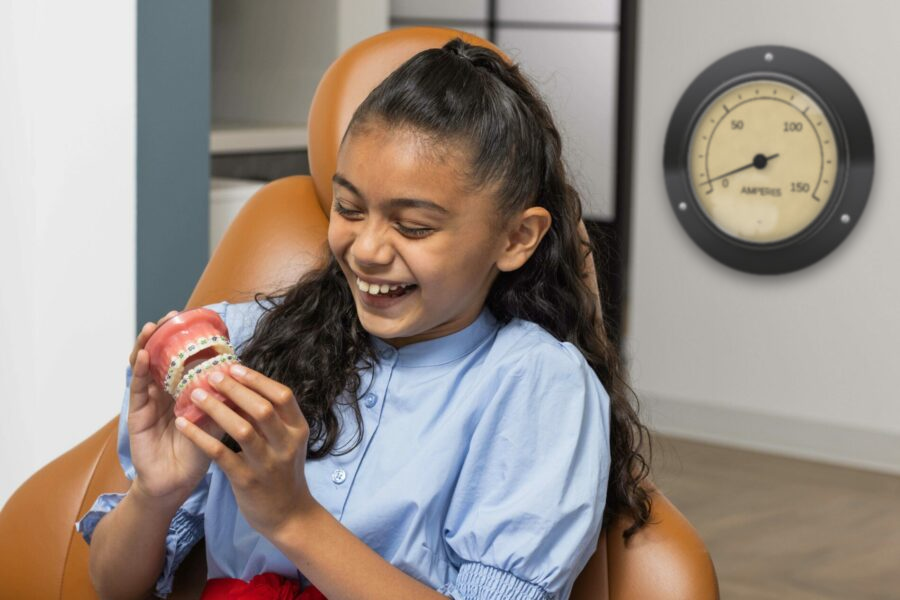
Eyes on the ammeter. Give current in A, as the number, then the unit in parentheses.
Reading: 5 (A)
